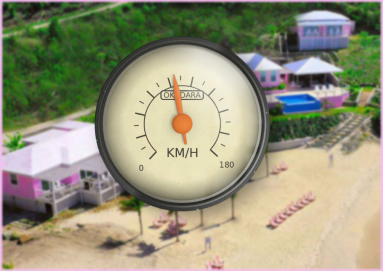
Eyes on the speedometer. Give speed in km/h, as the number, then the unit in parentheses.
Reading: 85 (km/h)
